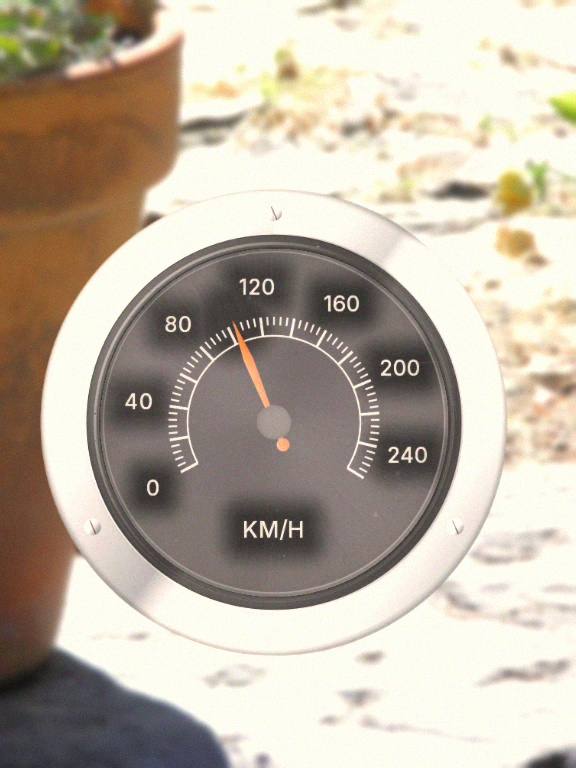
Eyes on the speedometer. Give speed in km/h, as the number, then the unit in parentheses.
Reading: 104 (km/h)
